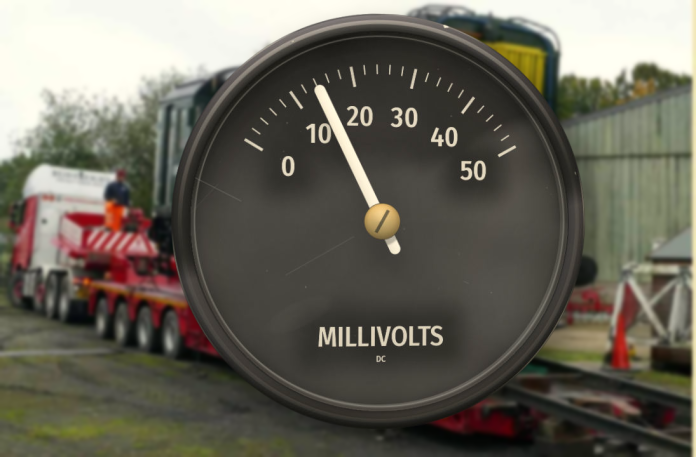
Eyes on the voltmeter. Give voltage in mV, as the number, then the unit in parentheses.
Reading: 14 (mV)
